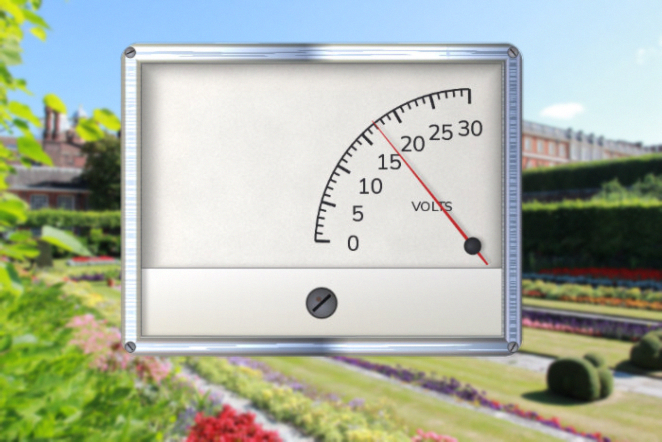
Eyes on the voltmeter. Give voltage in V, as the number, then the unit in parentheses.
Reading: 17 (V)
